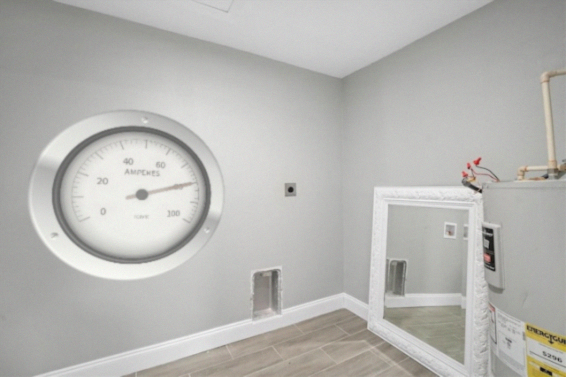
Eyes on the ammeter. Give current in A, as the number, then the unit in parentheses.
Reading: 80 (A)
